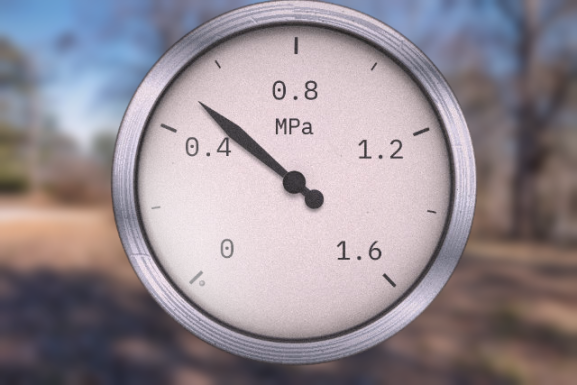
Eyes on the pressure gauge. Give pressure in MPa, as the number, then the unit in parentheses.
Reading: 0.5 (MPa)
